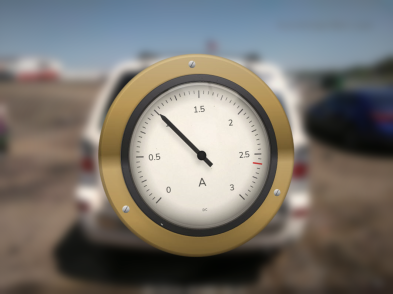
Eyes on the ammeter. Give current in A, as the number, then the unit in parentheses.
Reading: 1 (A)
